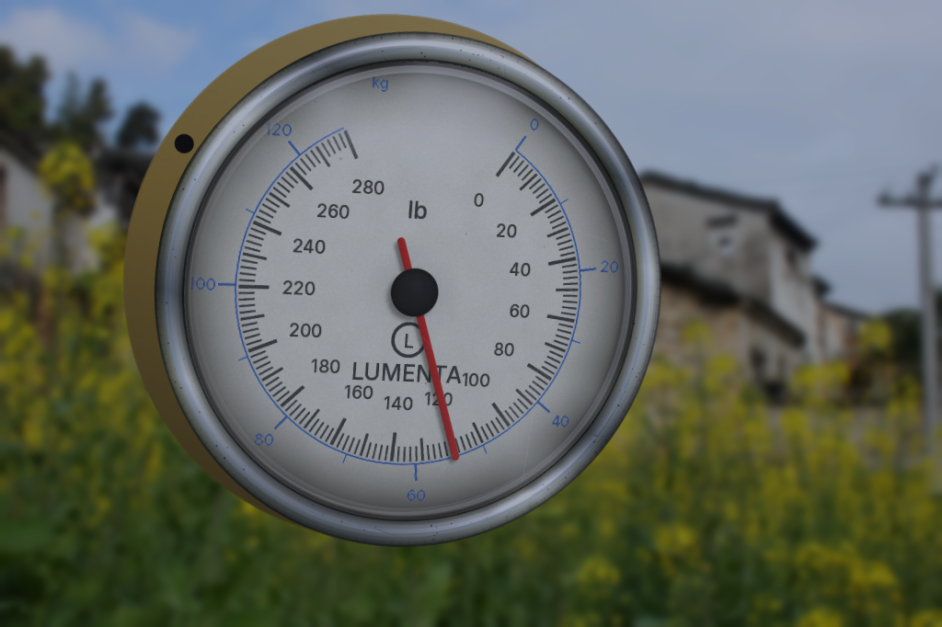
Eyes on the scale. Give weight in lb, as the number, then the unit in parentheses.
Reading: 120 (lb)
